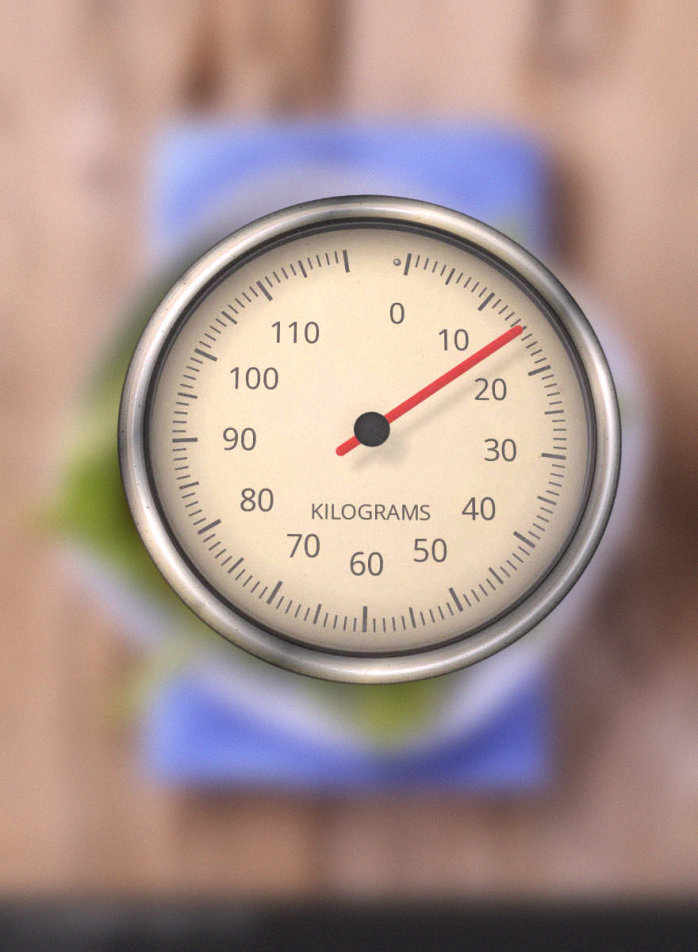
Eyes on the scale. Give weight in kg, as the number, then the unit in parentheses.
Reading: 15 (kg)
